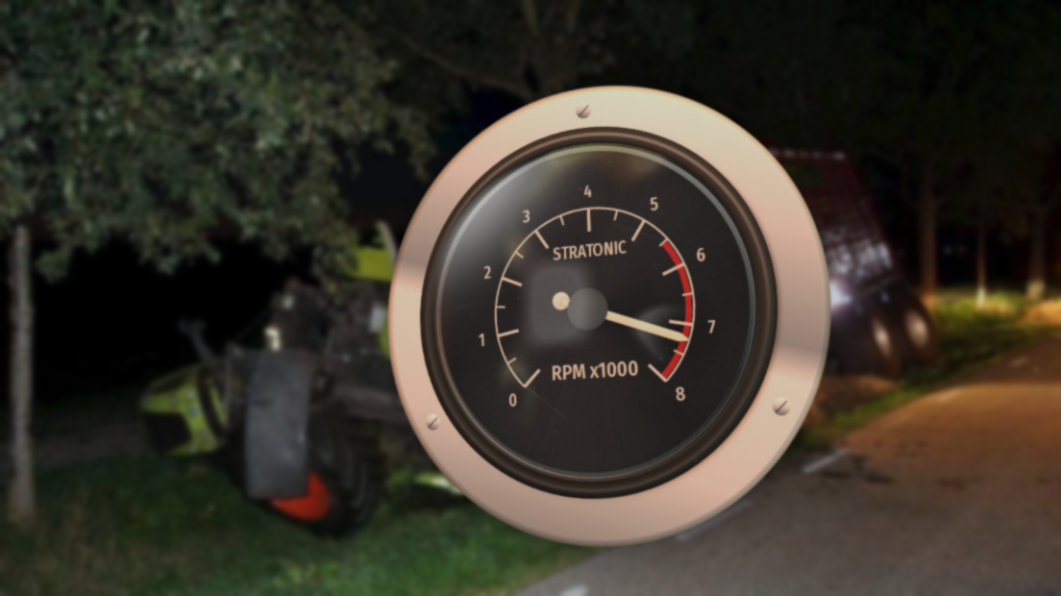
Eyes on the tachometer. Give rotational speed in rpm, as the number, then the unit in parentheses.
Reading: 7250 (rpm)
